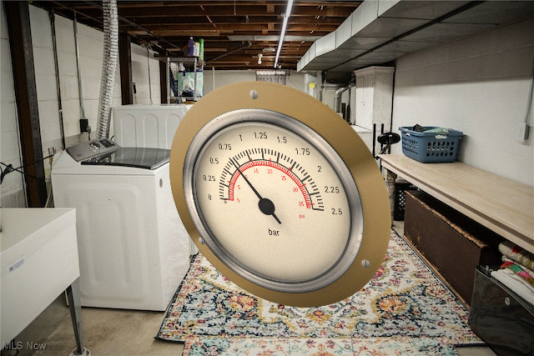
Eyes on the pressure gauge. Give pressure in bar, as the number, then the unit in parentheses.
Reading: 0.75 (bar)
